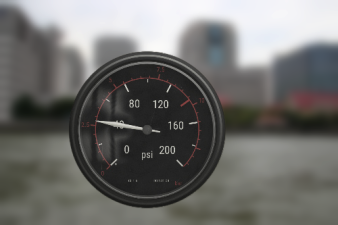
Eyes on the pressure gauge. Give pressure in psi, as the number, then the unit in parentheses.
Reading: 40 (psi)
